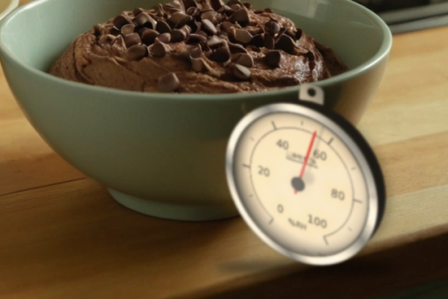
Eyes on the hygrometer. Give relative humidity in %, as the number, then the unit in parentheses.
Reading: 55 (%)
